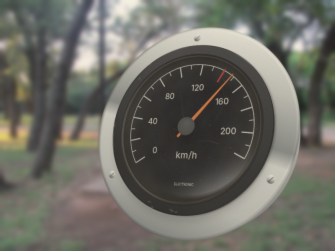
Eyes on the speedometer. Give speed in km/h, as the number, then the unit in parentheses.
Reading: 150 (km/h)
